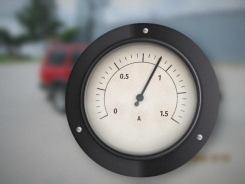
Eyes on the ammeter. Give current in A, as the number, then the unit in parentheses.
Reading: 0.9 (A)
